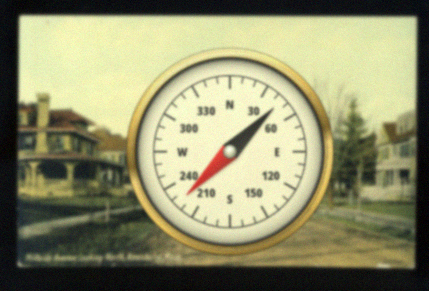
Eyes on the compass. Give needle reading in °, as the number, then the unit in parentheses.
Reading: 225 (°)
